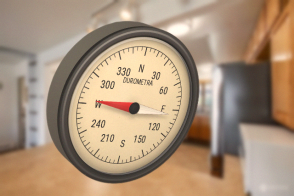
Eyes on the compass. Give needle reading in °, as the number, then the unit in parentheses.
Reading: 275 (°)
